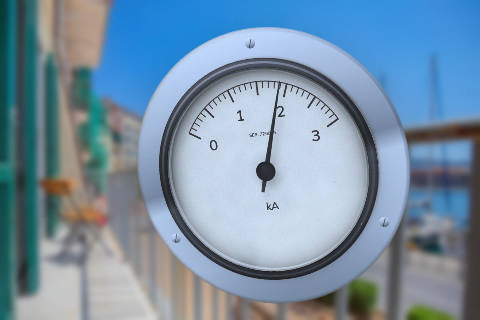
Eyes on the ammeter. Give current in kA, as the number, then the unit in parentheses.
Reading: 1.9 (kA)
